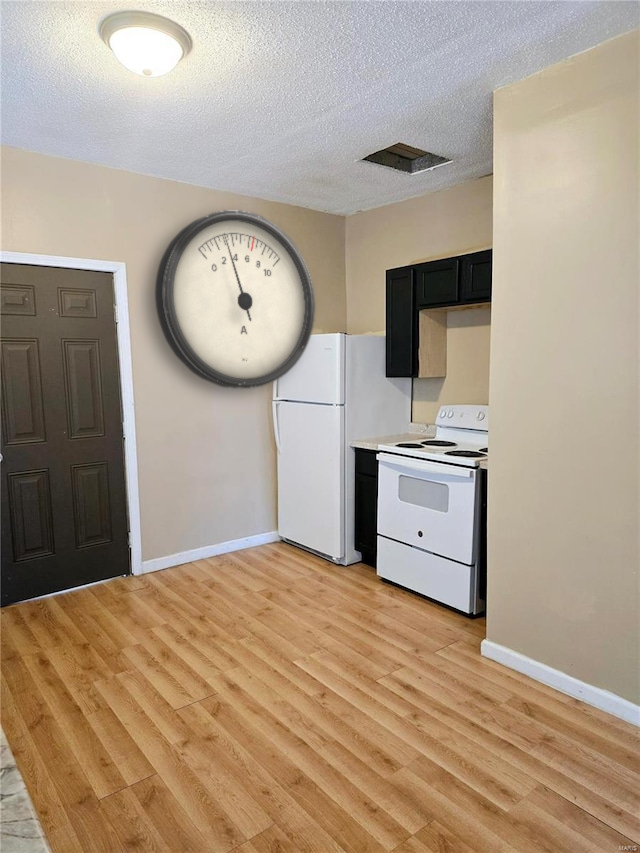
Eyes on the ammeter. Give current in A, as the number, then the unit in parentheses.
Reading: 3 (A)
